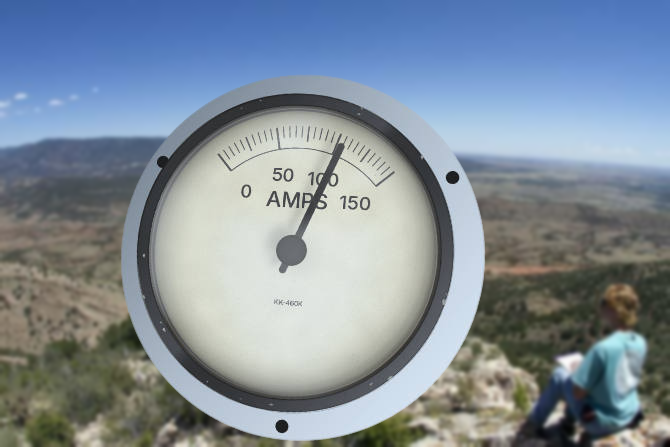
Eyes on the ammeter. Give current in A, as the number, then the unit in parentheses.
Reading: 105 (A)
